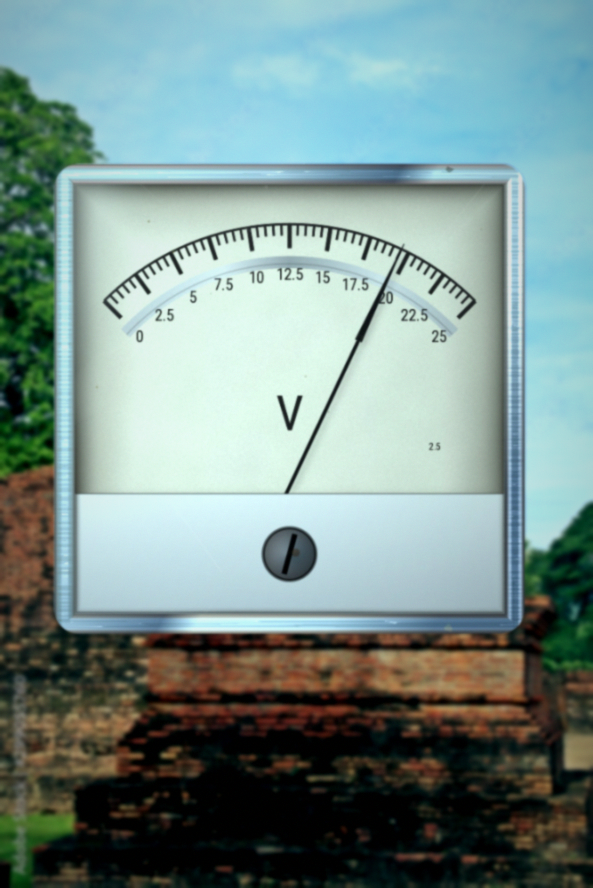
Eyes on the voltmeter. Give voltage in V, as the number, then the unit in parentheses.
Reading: 19.5 (V)
